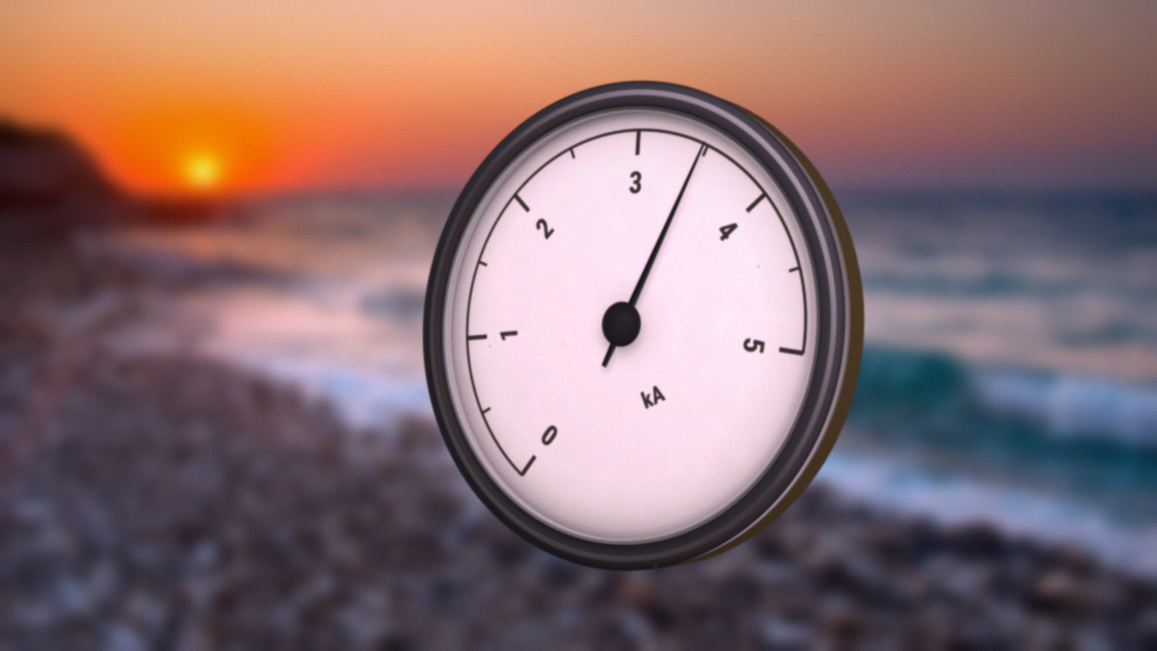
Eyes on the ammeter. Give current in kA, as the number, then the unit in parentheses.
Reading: 3.5 (kA)
